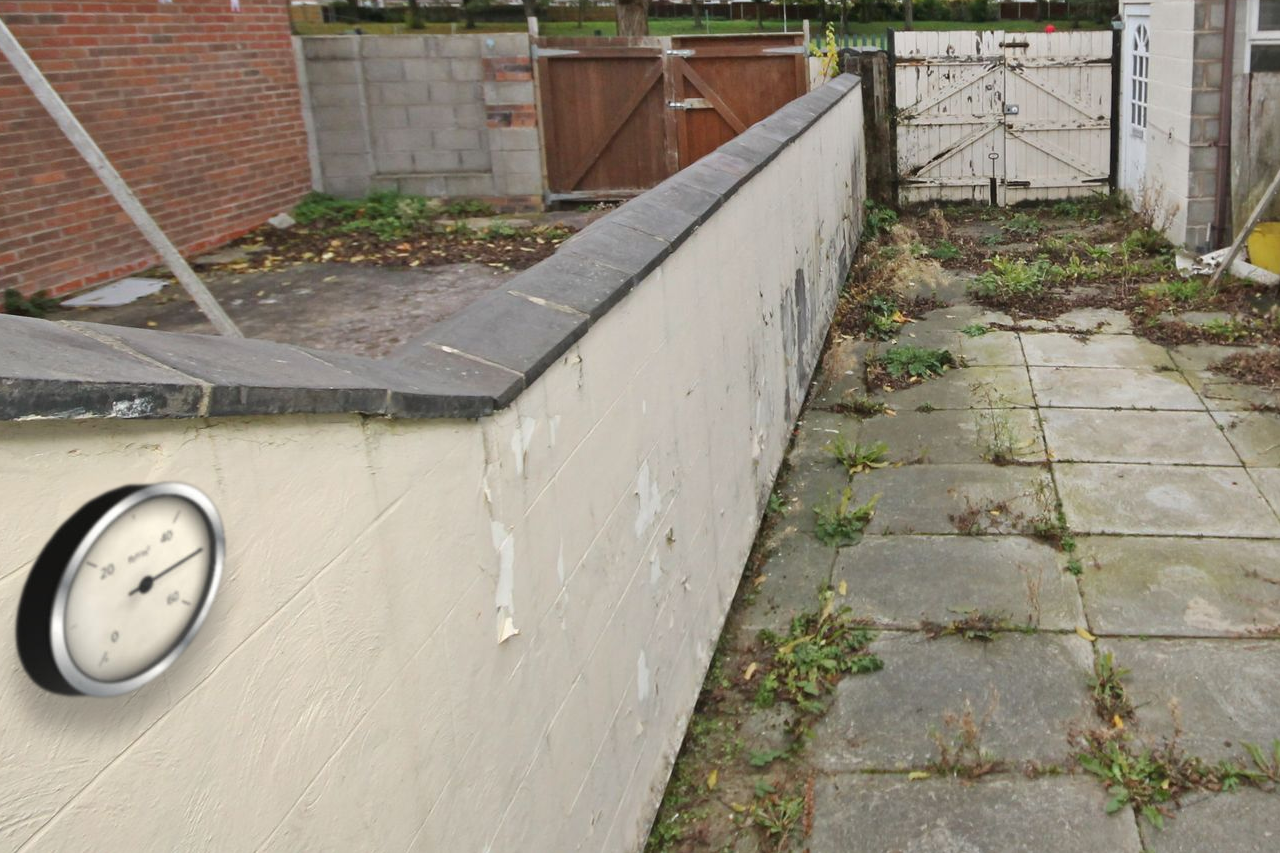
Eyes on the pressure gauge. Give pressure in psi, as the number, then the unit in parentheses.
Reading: 50 (psi)
